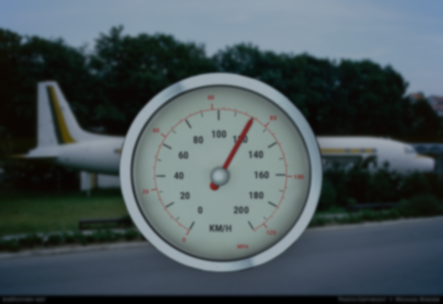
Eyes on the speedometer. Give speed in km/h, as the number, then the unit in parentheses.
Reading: 120 (km/h)
